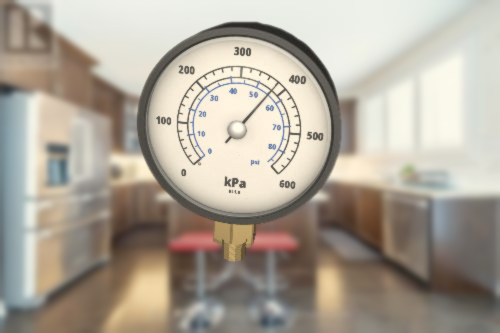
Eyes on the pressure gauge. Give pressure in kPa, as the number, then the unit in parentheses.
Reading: 380 (kPa)
